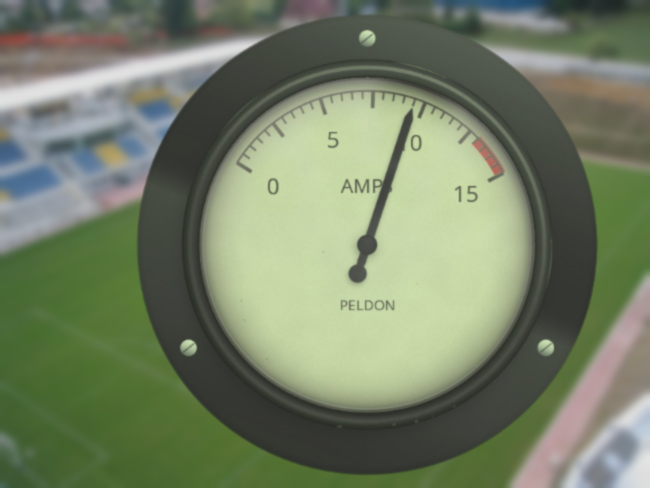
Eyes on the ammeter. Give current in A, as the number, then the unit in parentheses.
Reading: 9.5 (A)
